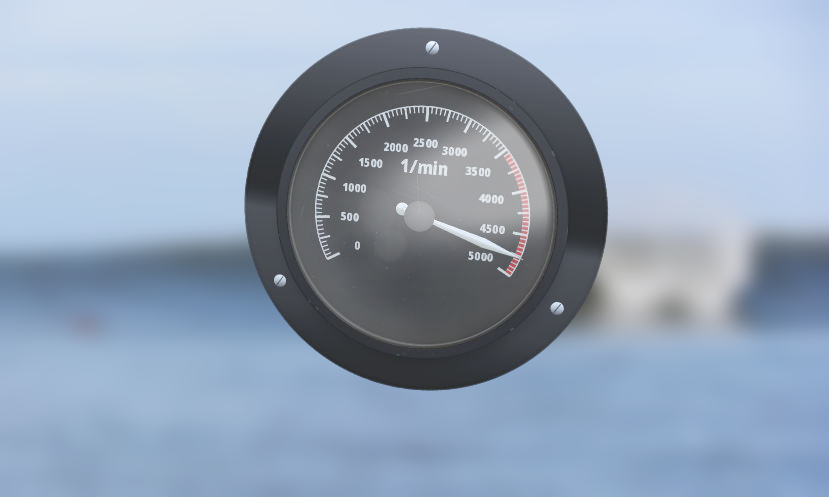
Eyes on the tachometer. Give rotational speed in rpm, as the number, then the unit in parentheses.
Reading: 4750 (rpm)
